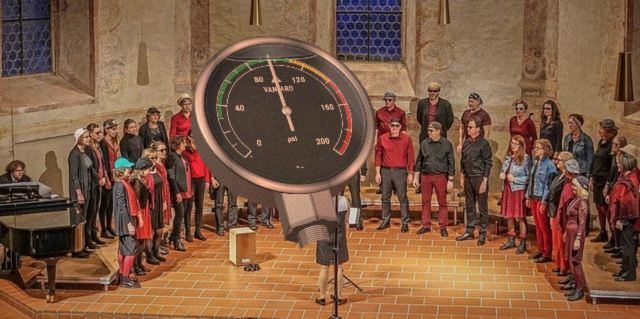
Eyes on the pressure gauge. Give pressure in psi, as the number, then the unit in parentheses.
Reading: 95 (psi)
